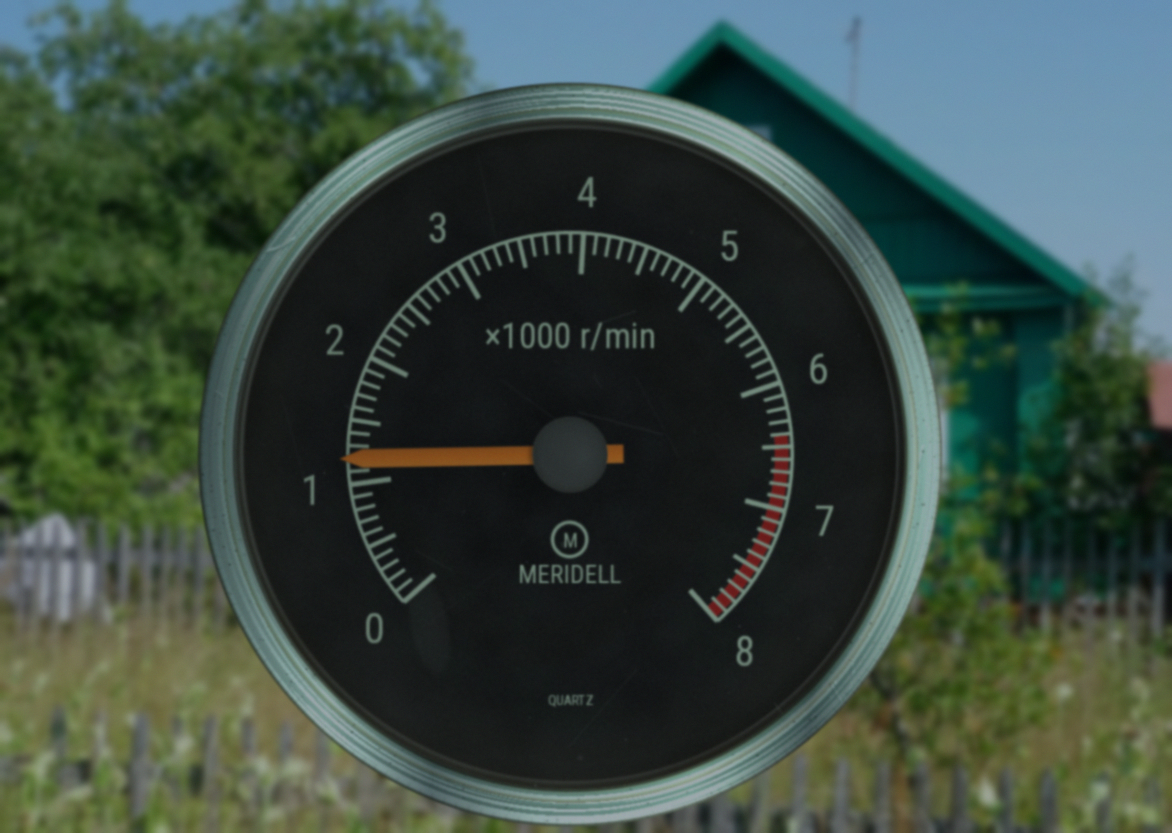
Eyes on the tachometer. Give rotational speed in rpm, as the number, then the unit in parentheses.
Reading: 1200 (rpm)
